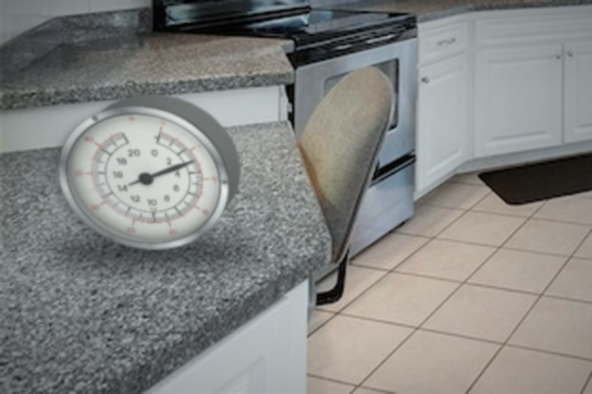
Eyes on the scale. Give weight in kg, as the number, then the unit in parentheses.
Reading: 3 (kg)
